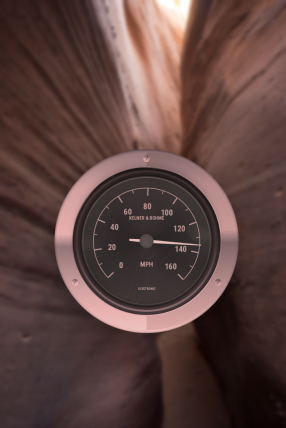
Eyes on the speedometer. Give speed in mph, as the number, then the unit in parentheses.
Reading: 135 (mph)
